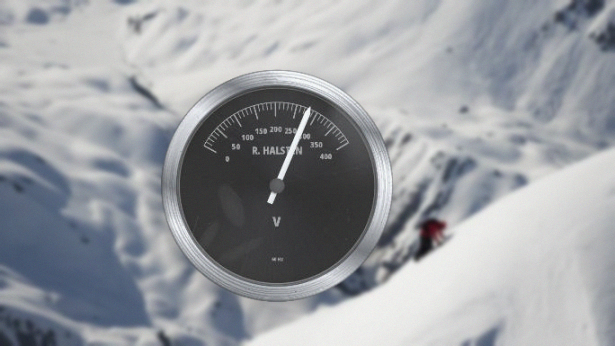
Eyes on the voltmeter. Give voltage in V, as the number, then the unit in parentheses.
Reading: 280 (V)
